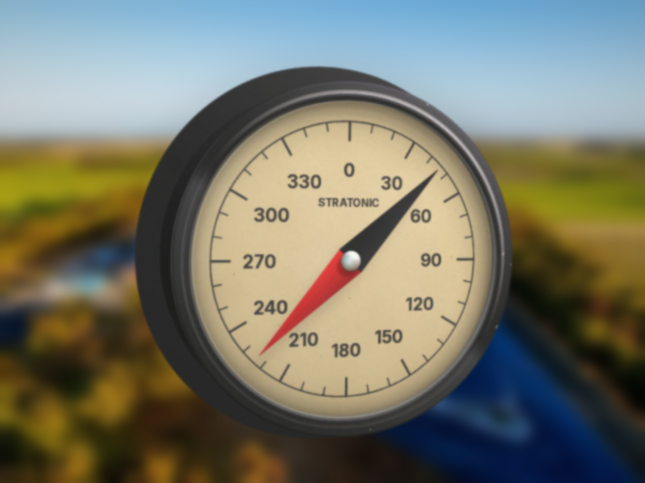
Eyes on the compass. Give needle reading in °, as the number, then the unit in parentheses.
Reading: 225 (°)
